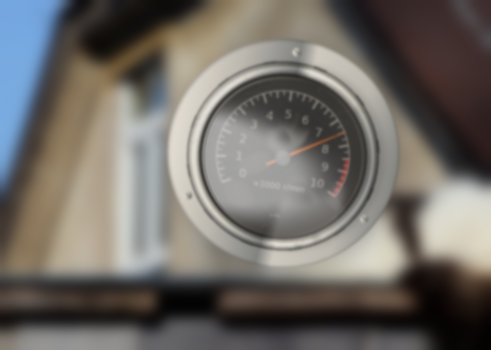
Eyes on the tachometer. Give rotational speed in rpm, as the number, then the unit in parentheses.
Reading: 7500 (rpm)
